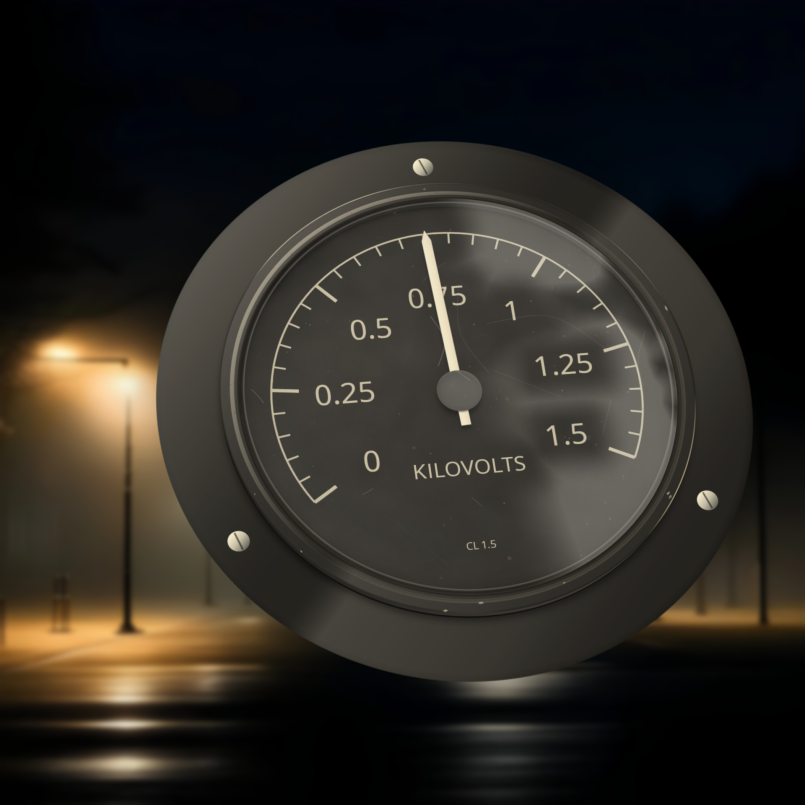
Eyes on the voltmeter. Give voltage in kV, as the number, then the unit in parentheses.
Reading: 0.75 (kV)
